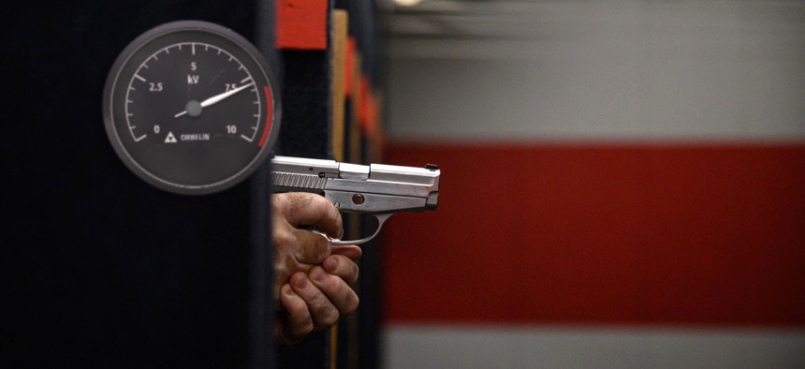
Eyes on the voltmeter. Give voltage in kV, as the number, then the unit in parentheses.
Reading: 7.75 (kV)
